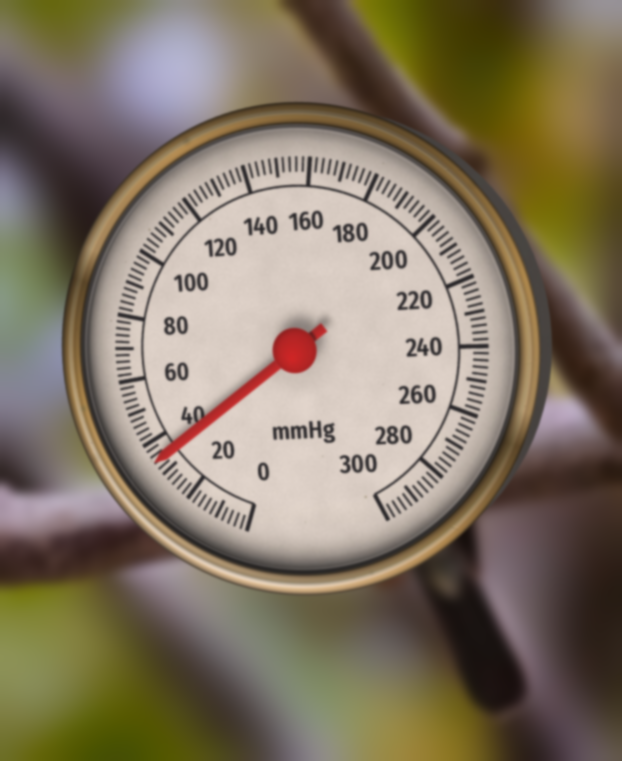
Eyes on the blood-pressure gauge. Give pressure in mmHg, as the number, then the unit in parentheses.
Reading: 34 (mmHg)
